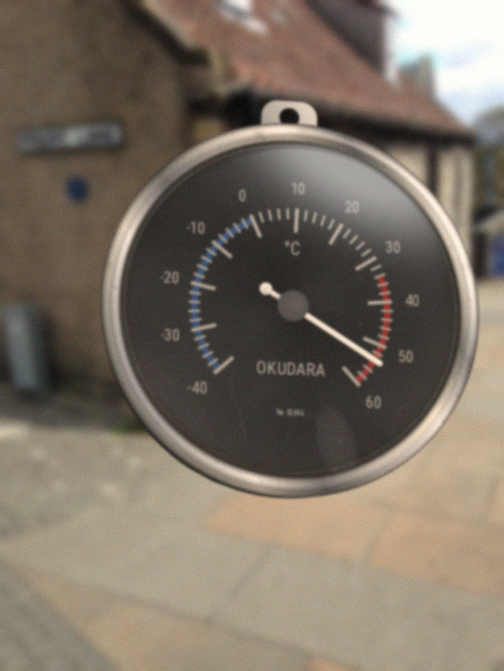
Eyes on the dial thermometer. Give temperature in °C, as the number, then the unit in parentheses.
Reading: 54 (°C)
